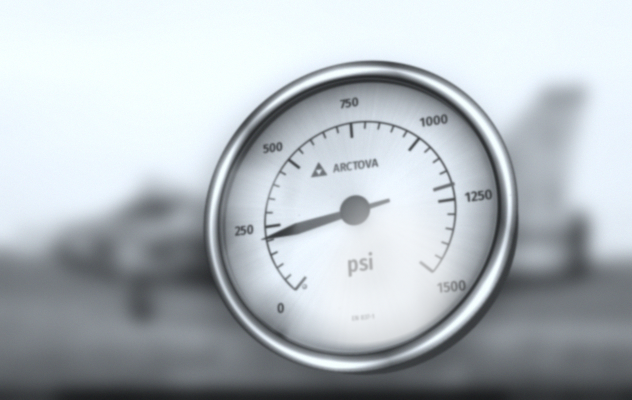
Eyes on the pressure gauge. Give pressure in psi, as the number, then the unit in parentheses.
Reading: 200 (psi)
